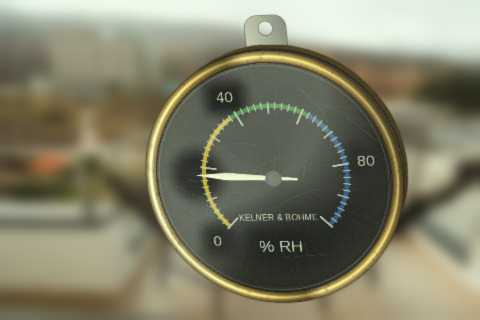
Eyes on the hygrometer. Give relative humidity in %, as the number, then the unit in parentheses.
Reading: 18 (%)
